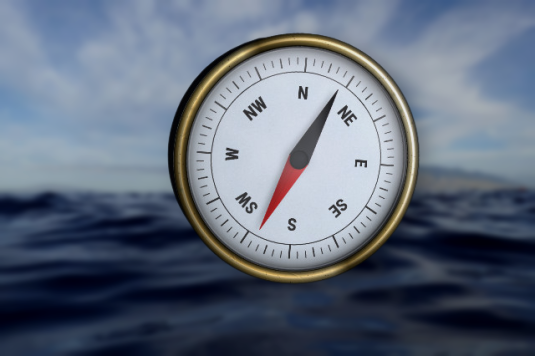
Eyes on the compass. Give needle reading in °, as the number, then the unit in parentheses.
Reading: 205 (°)
